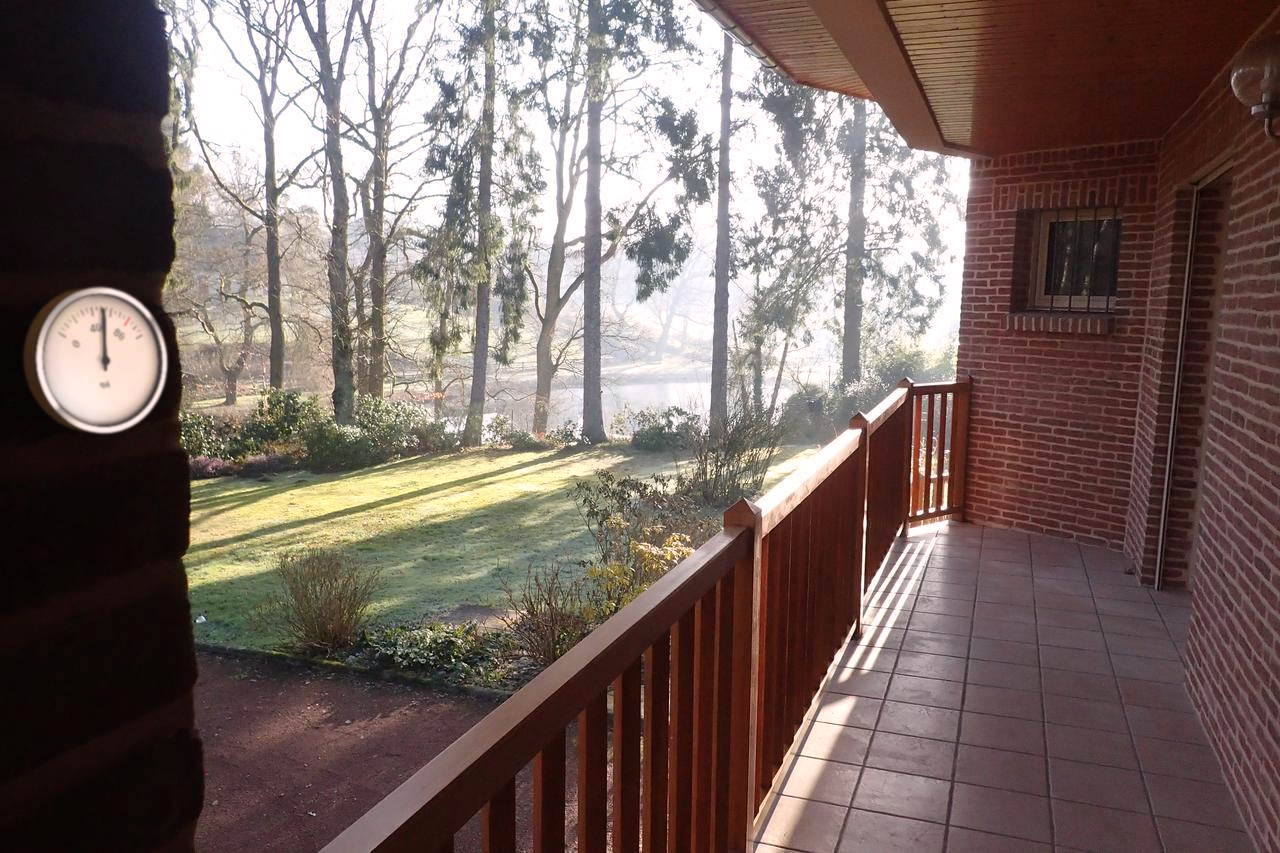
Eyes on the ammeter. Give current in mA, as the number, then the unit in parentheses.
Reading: 50 (mA)
